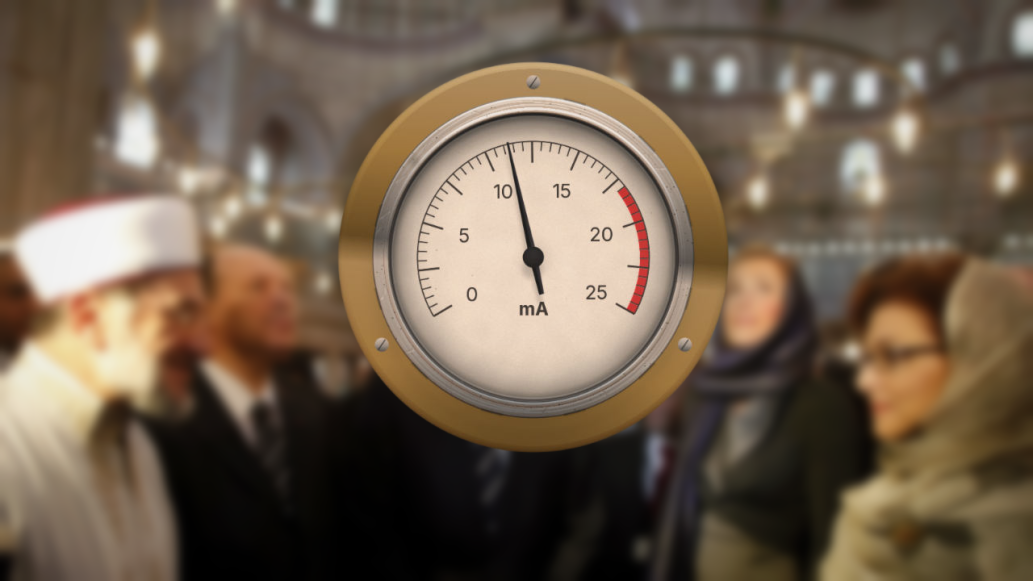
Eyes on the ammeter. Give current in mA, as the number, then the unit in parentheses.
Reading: 11.25 (mA)
